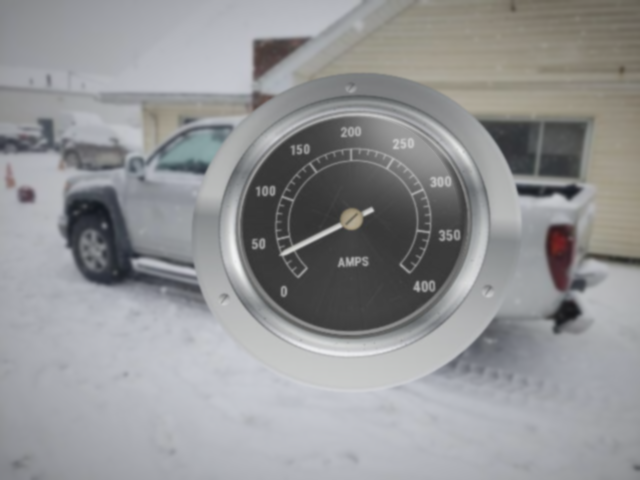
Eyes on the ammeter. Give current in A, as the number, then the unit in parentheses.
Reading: 30 (A)
